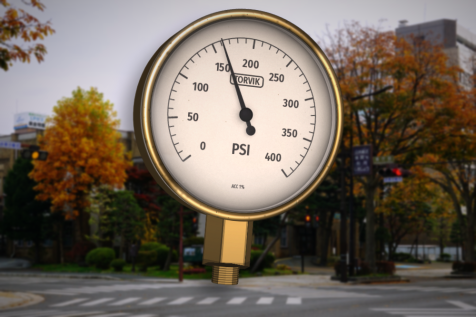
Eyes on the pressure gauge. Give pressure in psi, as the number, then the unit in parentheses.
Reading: 160 (psi)
